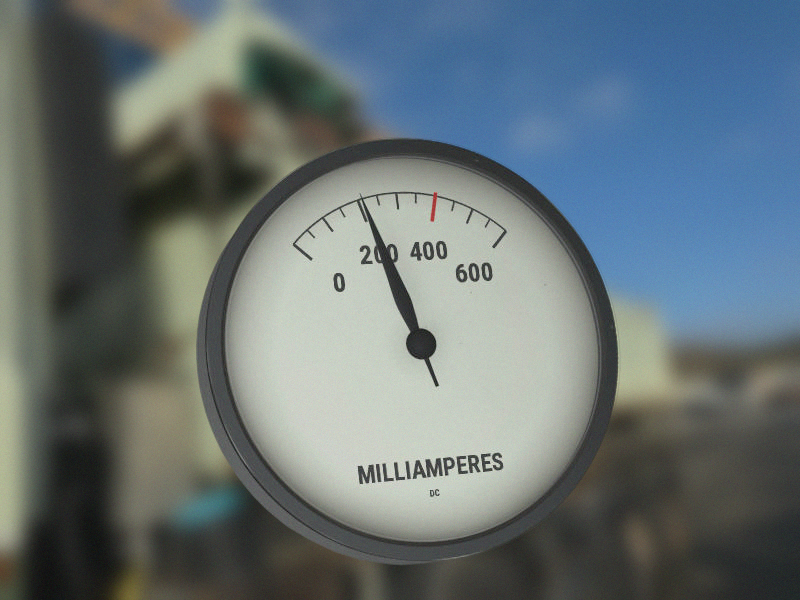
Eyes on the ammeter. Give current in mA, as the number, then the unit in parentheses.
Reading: 200 (mA)
